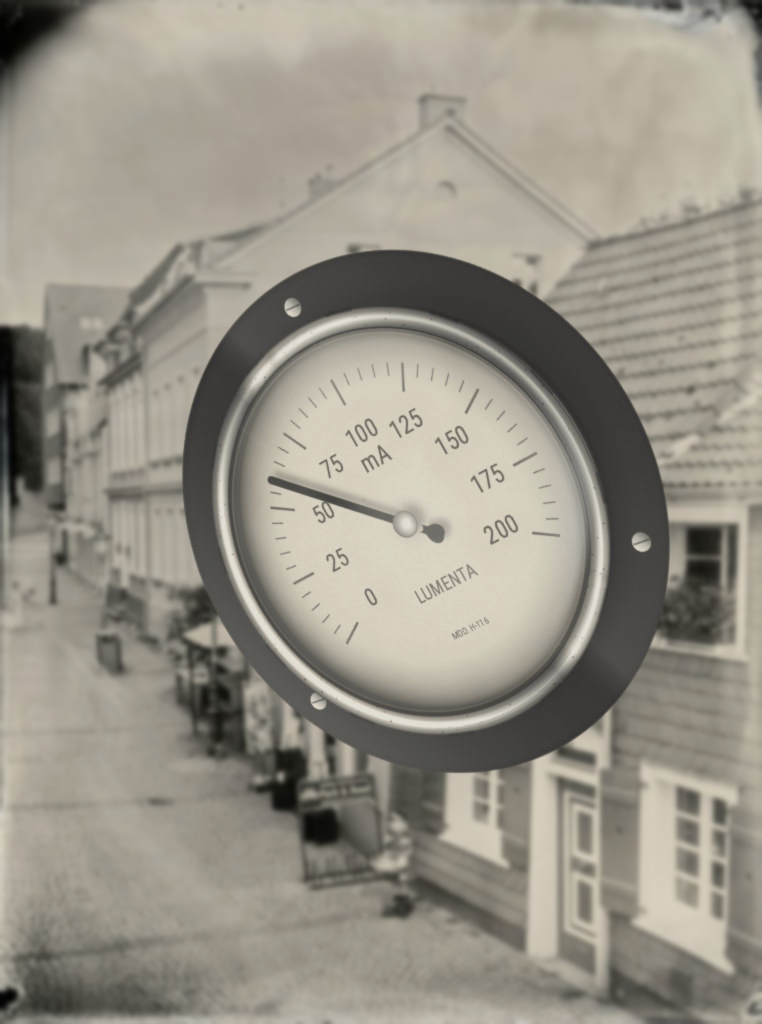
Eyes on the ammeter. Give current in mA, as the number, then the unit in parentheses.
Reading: 60 (mA)
